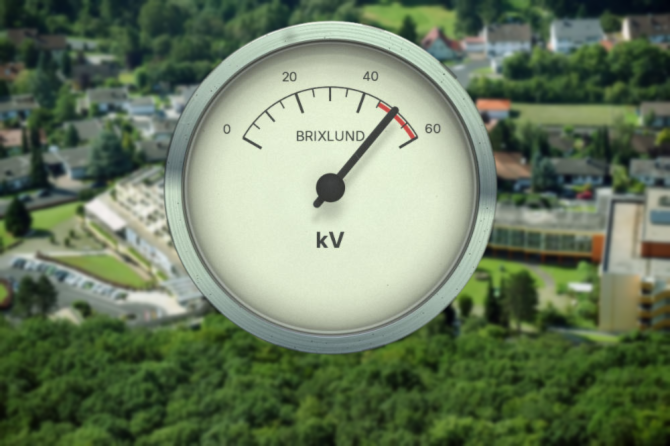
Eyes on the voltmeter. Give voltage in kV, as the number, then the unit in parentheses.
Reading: 50 (kV)
